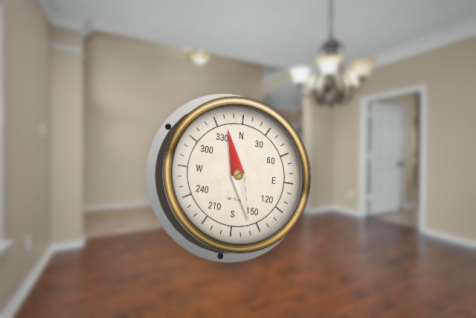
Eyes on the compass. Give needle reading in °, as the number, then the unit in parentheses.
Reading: 340 (°)
